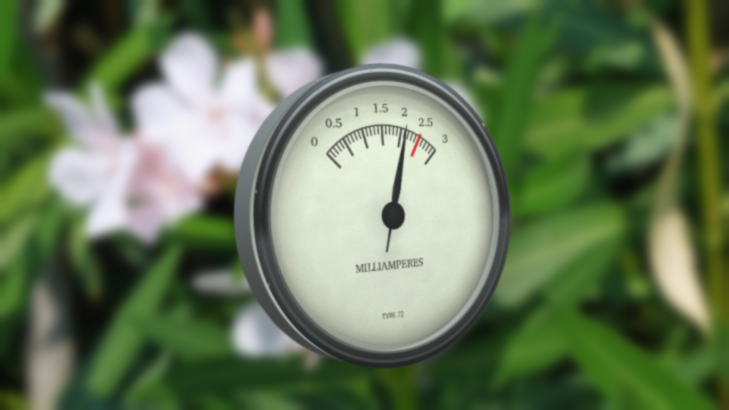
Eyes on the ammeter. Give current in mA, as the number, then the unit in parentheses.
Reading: 2 (mA)
